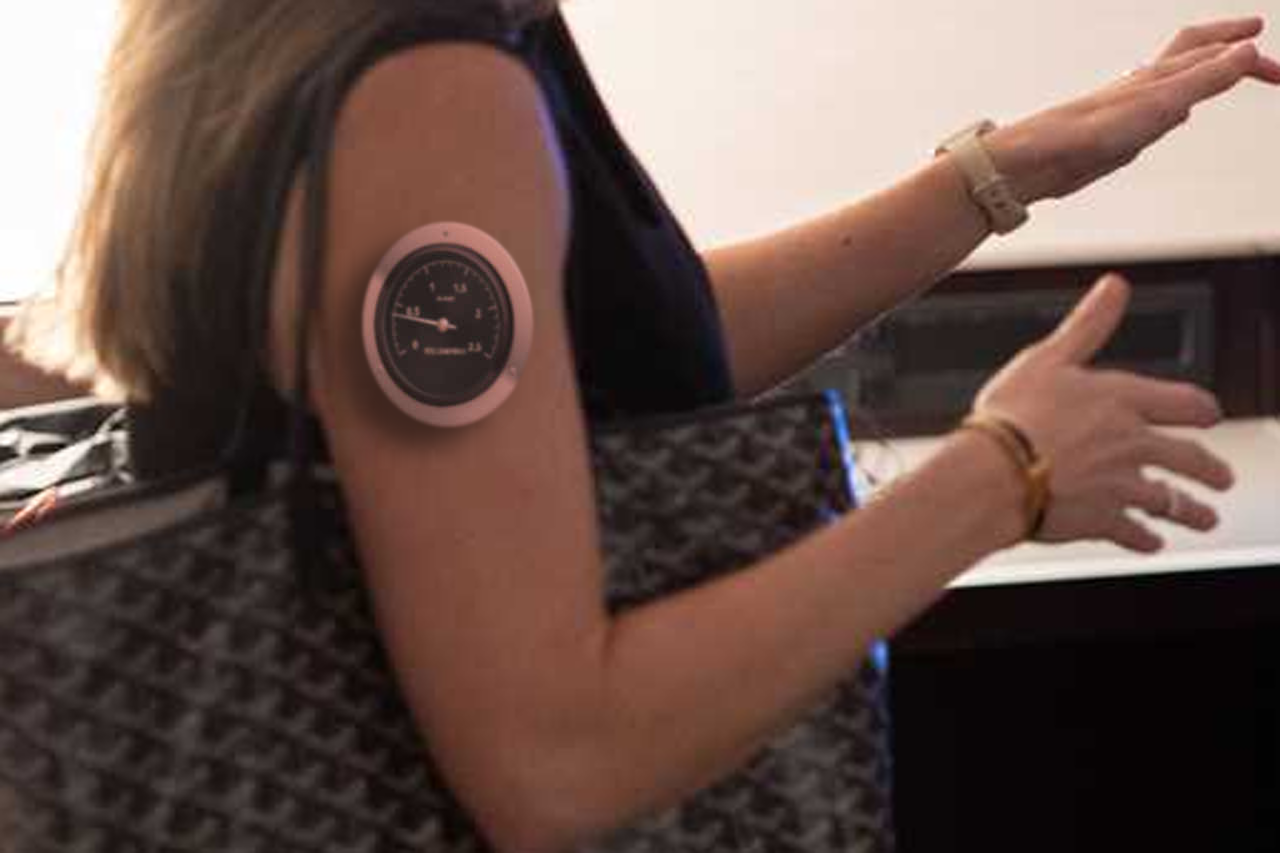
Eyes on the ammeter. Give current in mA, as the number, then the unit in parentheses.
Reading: 0.4 (mA)
